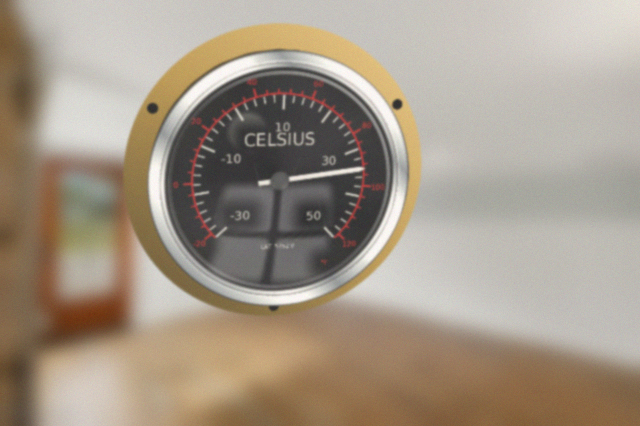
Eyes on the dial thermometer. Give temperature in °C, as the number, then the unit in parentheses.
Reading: 34 (°C)
